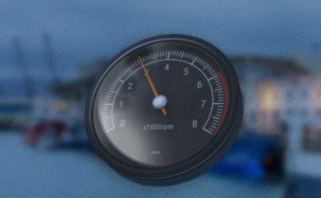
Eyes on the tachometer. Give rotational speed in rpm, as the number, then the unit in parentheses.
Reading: 3000 (rpm)
